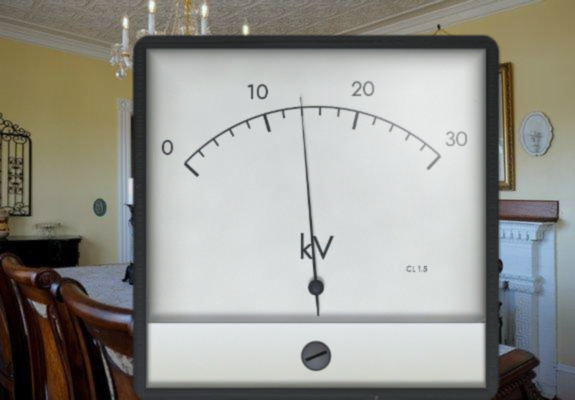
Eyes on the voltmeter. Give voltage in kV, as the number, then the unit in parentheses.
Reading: 14 (kV)
